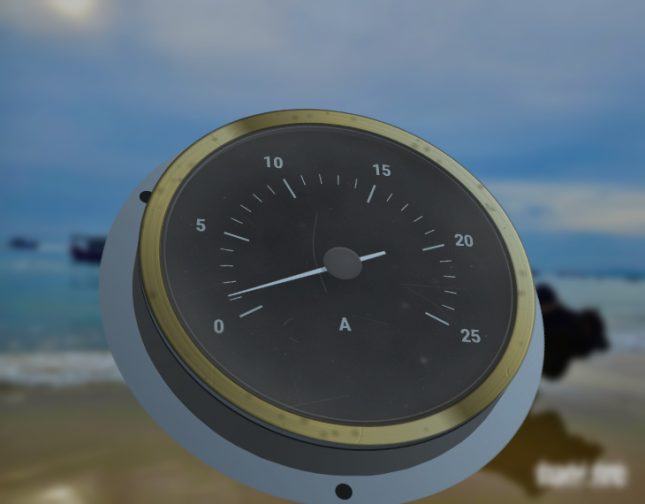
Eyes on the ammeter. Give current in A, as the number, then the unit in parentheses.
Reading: 1 (A)
